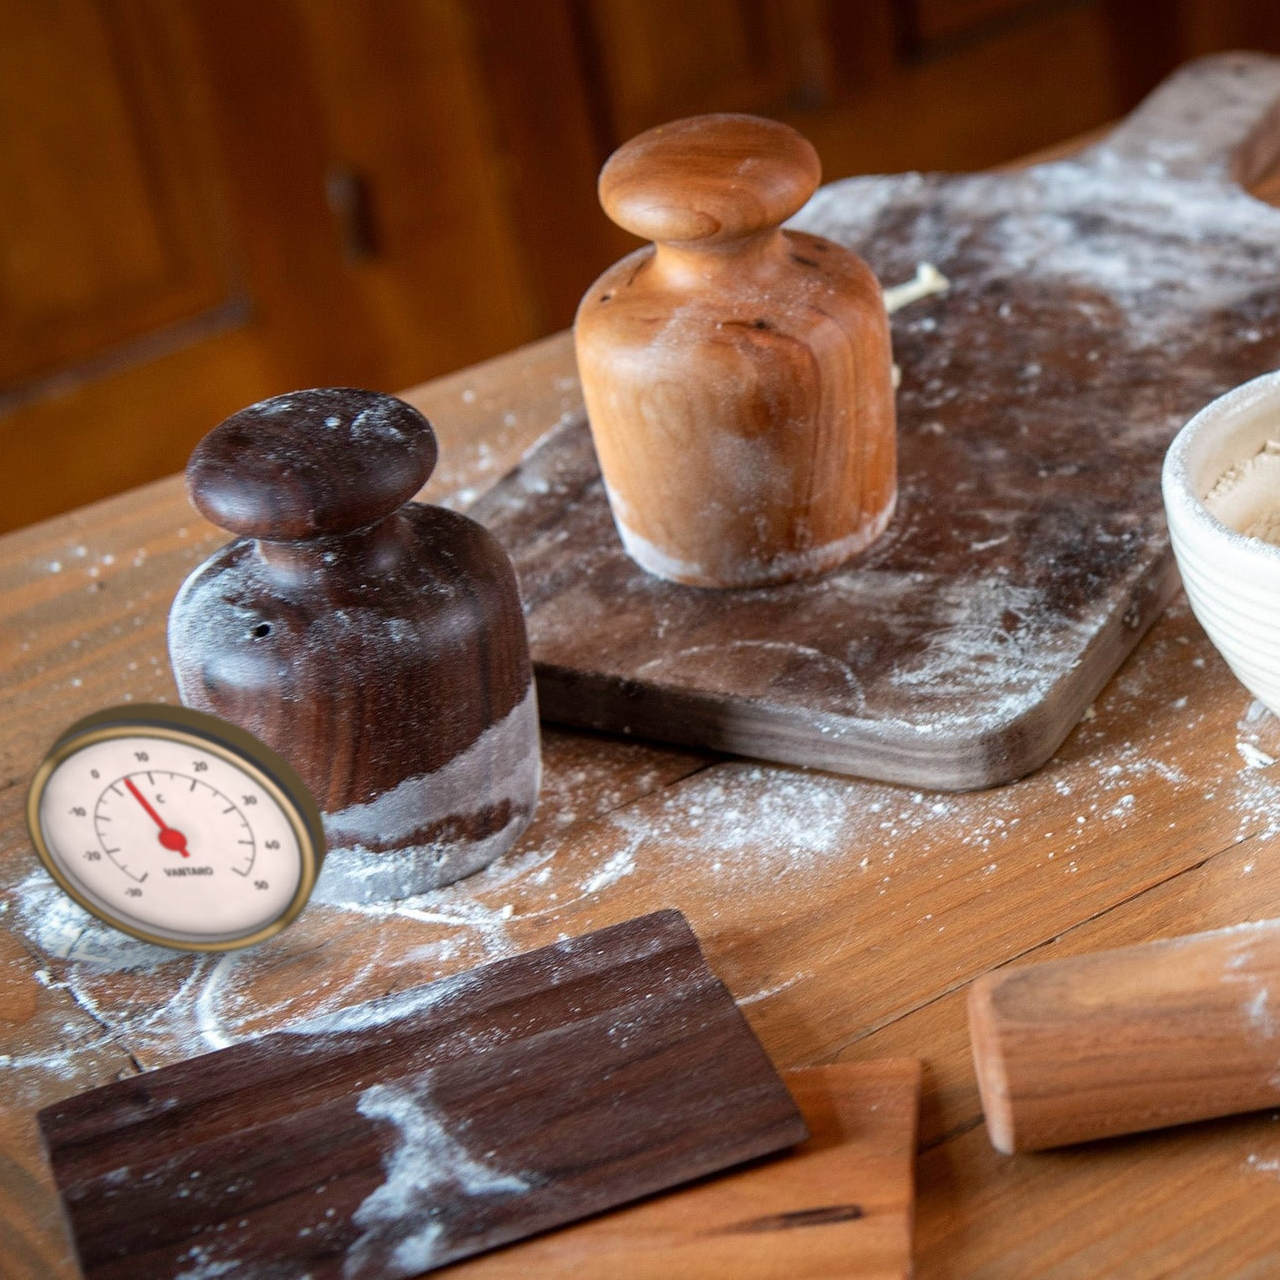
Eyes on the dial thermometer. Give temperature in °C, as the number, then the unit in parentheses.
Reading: 5 (°C)
